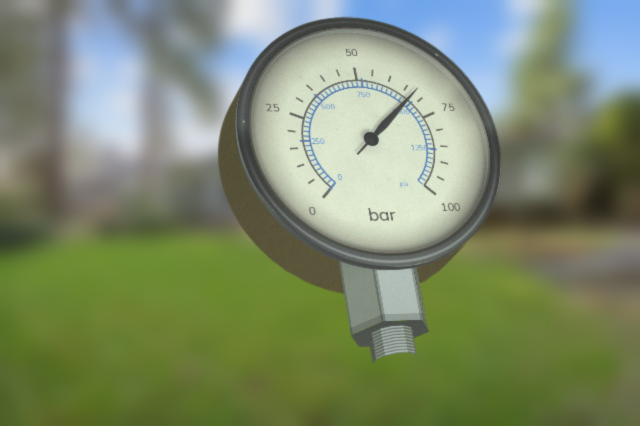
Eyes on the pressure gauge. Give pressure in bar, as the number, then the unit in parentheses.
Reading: 67.5 (bar)
